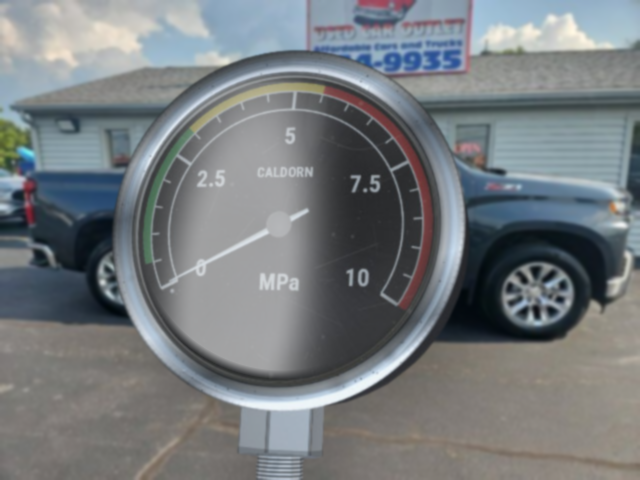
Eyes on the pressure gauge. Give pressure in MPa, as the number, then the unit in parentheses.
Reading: 0 (MPa)
